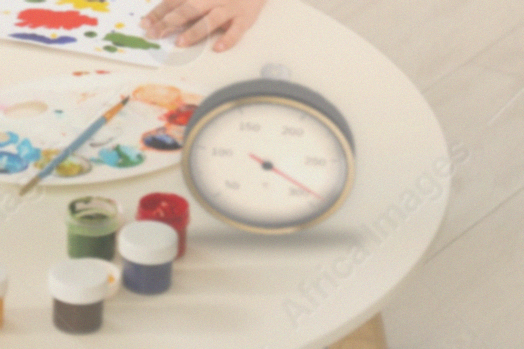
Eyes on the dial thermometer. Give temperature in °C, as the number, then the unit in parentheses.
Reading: 287.5 (°C)
